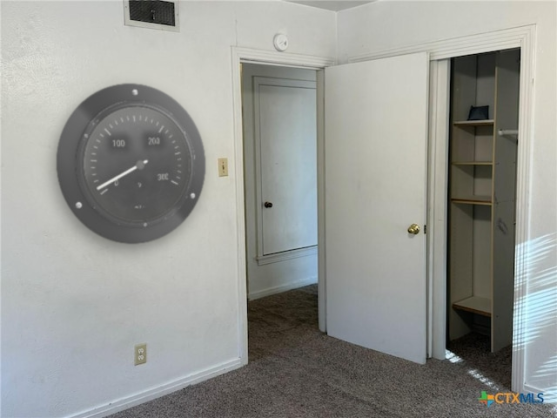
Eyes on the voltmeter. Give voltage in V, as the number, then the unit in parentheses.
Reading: 10 (V)
